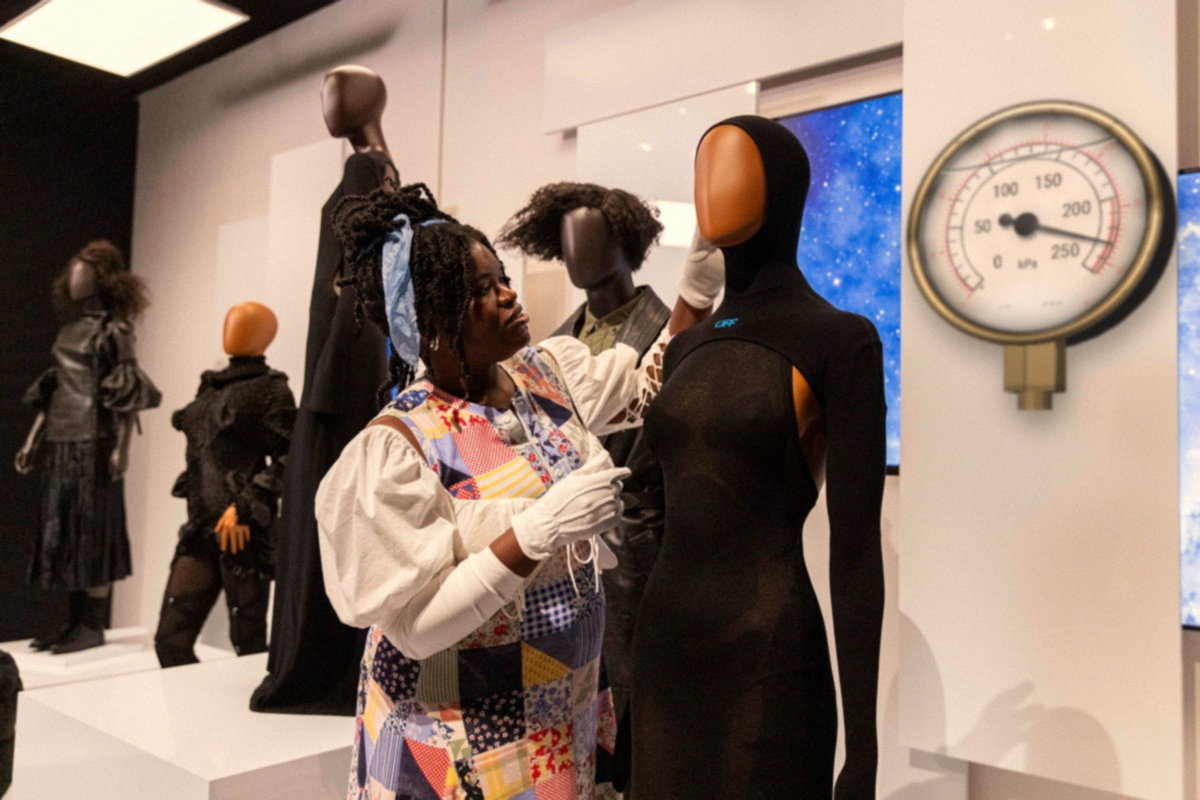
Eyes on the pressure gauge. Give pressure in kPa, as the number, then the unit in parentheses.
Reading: 230 (kPa)
